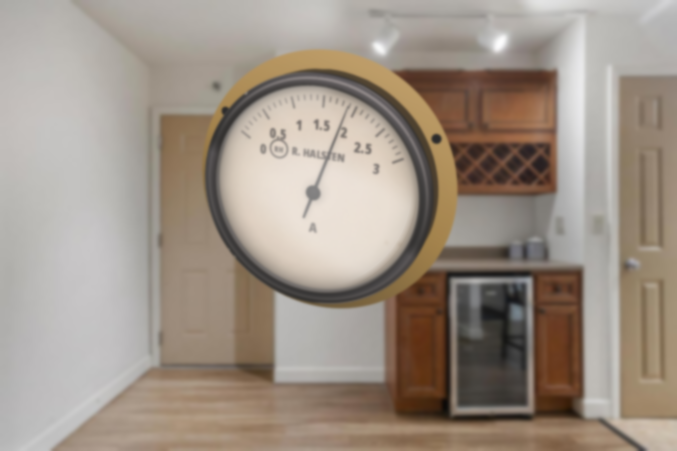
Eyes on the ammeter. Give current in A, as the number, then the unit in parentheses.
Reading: 1.9 (A)
